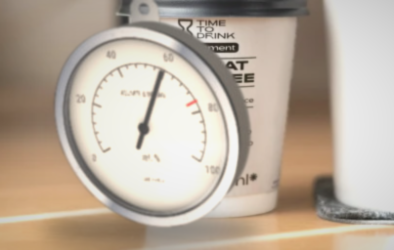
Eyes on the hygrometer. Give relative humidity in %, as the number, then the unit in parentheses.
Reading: 60 (%)
